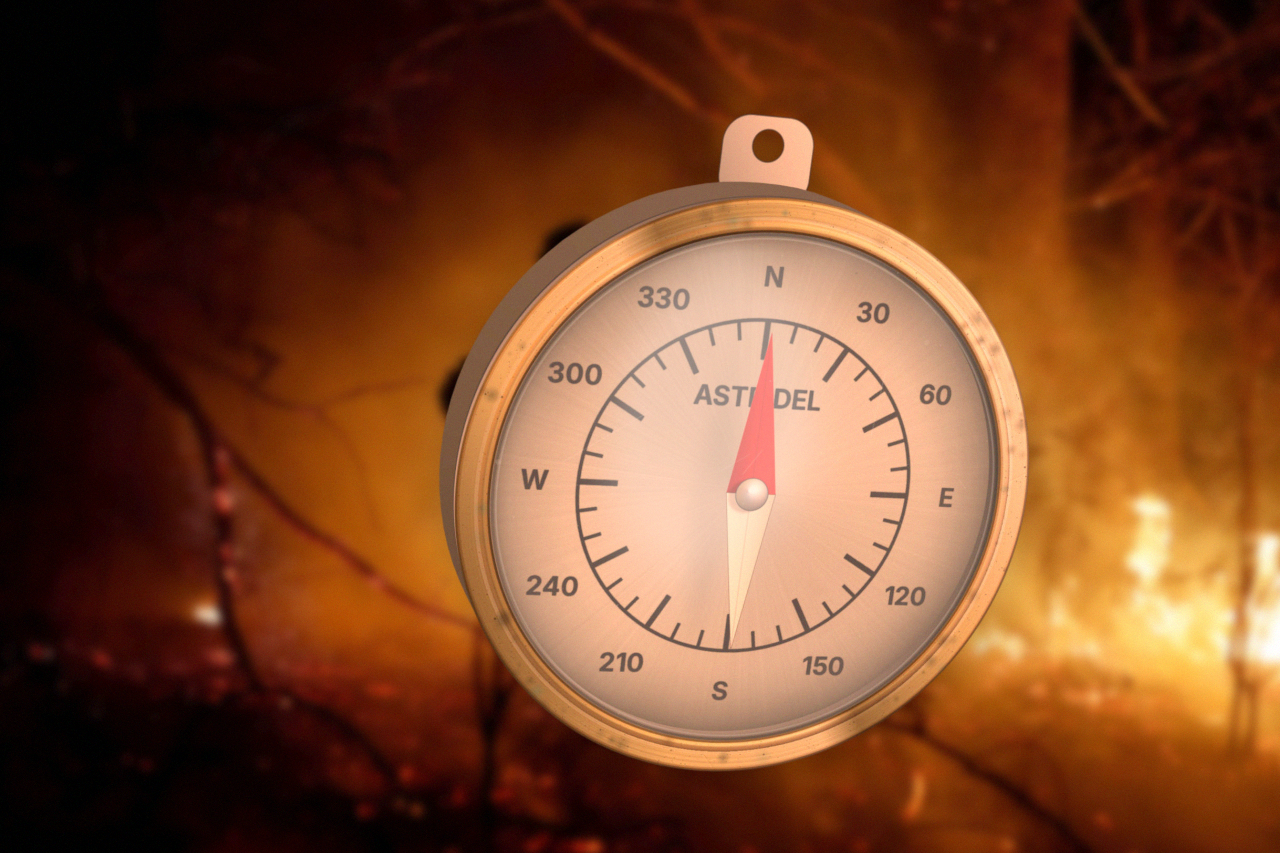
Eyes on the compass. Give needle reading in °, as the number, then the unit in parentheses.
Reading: 0 (°)
